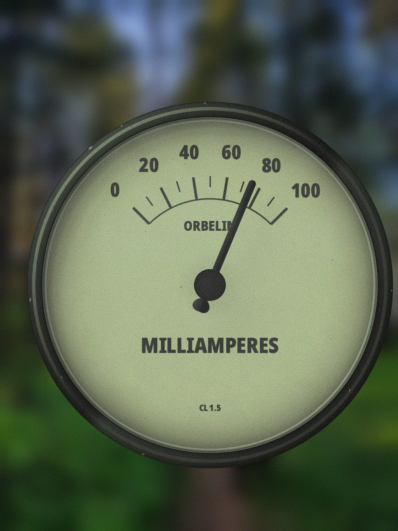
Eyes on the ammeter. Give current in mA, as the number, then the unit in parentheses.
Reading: 75 (mA)
